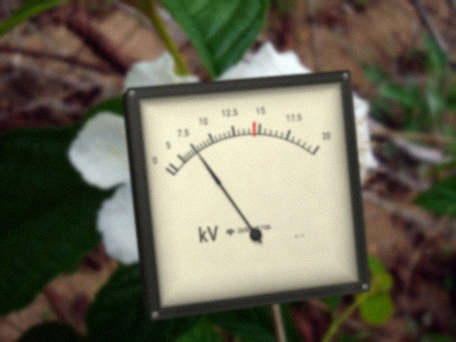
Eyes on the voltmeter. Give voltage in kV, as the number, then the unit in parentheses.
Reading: 7.5 (kV)
